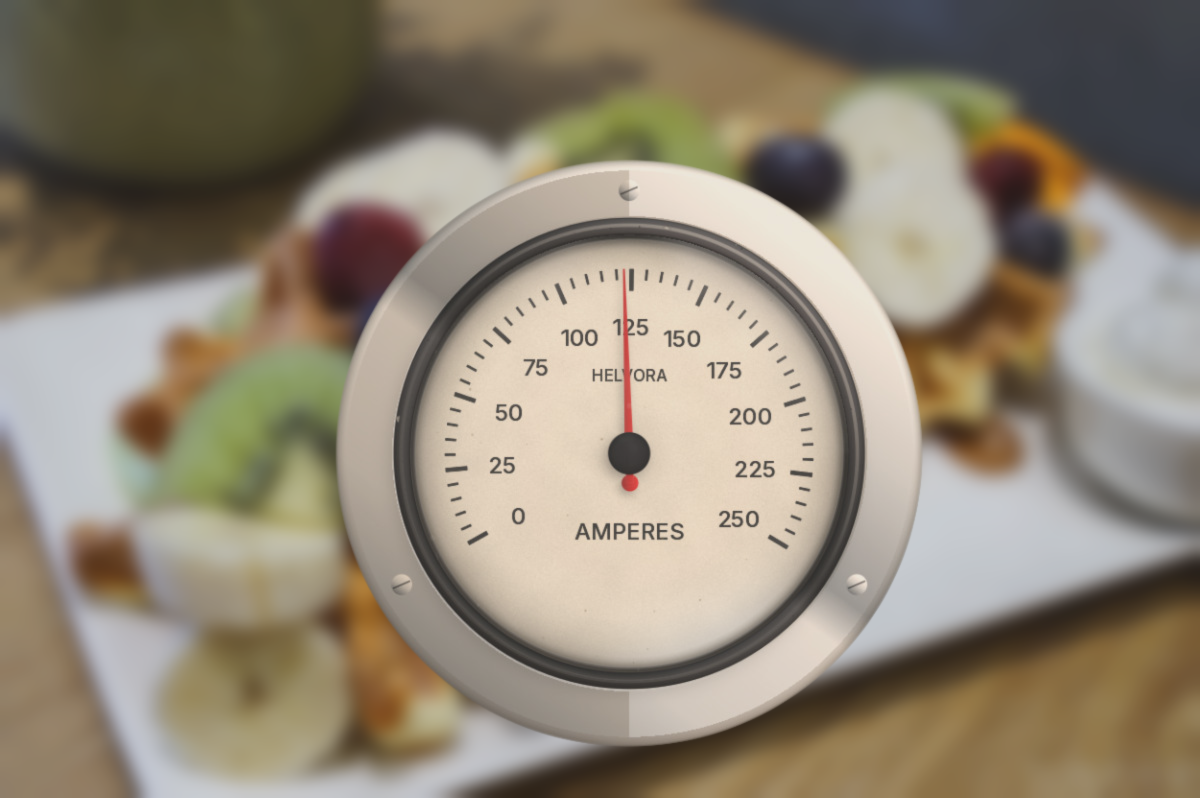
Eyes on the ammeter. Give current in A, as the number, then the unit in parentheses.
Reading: 122.5 (A)
